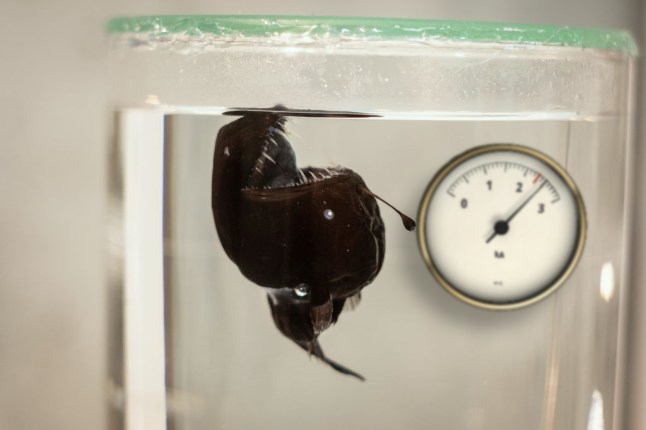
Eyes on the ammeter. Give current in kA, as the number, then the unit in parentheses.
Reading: 2.5 (kA)
